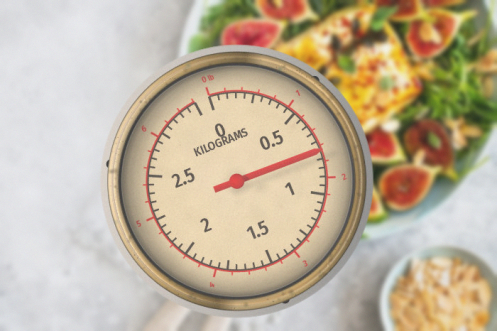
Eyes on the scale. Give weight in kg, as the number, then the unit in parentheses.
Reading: 0.75 (kg)
